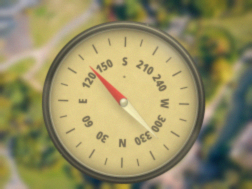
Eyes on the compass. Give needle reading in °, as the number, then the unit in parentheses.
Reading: 135 (°)
